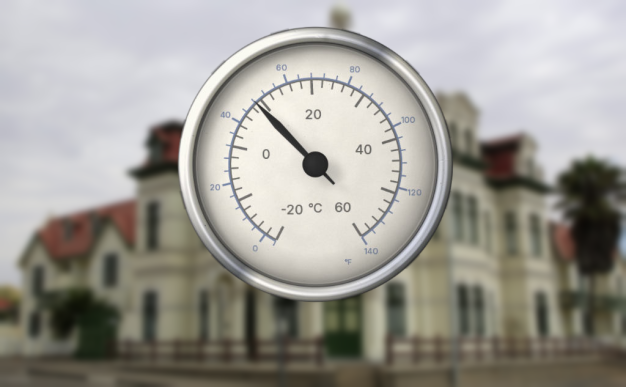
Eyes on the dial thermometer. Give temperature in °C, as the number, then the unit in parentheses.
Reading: 9 (°C)
